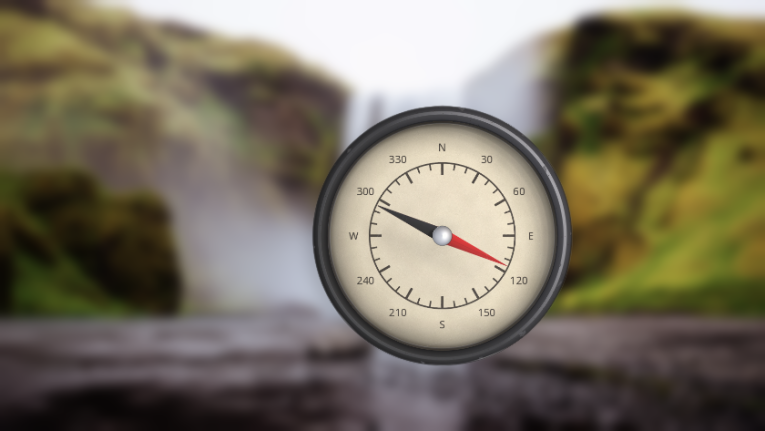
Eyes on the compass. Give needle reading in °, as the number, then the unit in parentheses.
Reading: 115 (°)
